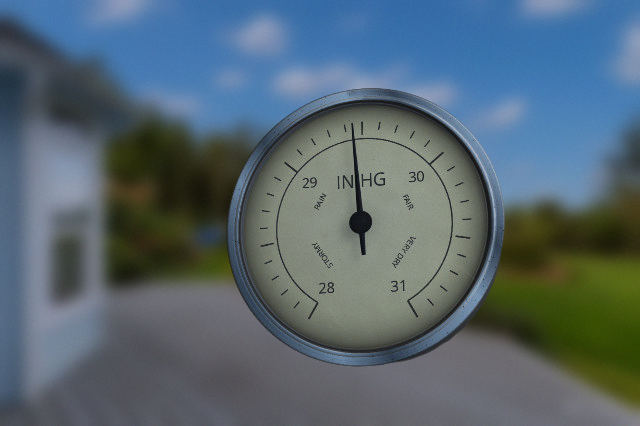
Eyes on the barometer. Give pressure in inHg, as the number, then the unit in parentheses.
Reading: 29.45 (inHg)
